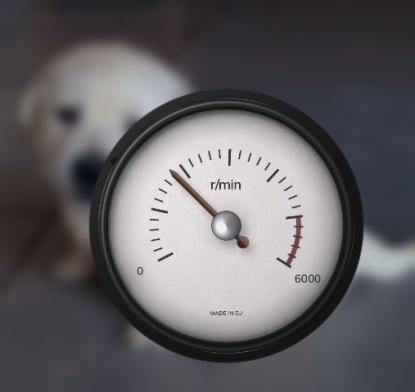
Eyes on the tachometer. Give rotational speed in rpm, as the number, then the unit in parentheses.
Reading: 1800 (rpm)
